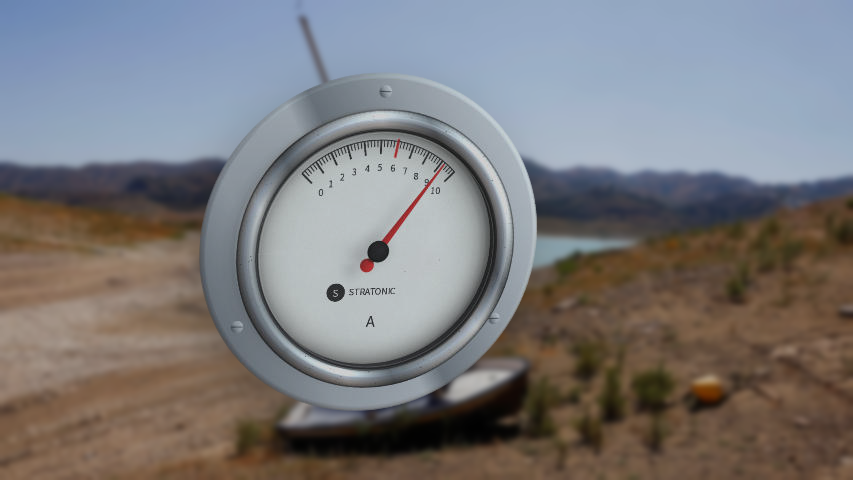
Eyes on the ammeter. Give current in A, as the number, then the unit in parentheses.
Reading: 9 (A)
